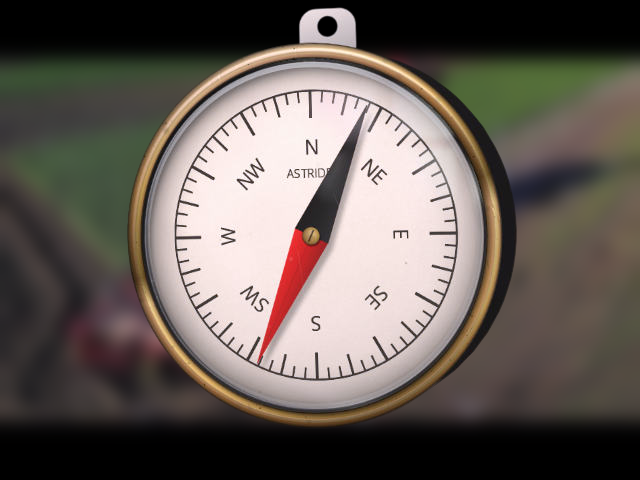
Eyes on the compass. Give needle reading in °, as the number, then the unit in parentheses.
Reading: 205 (°)
